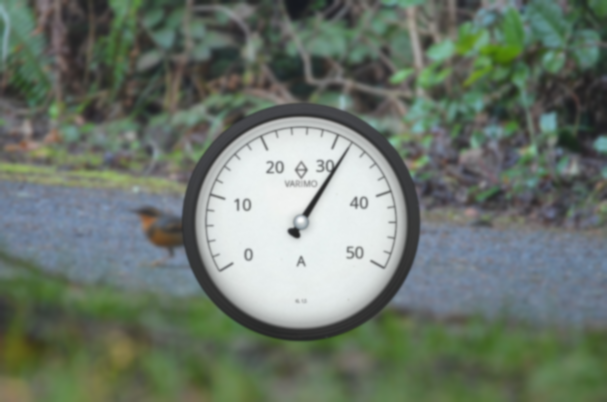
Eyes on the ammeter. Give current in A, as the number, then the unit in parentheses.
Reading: 32 (A)
